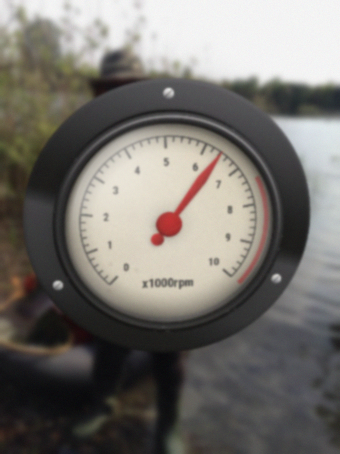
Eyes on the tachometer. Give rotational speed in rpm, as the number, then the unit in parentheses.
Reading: 6400 (rpm)
